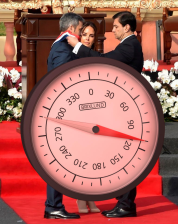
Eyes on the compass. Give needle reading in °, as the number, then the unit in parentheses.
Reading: 110 (°)
